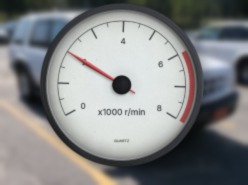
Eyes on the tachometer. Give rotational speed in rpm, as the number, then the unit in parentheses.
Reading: 2000 (rpm)
